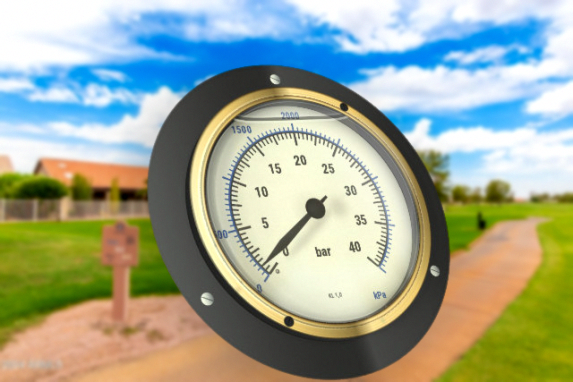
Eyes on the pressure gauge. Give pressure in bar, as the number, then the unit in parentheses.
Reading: 1 (bar)
